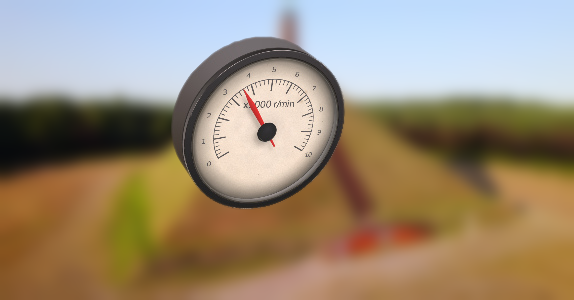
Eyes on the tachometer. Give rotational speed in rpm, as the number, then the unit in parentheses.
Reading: 3600 (rpm)
